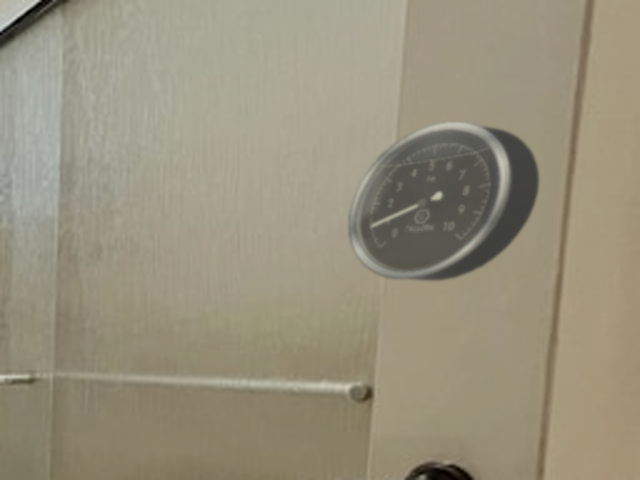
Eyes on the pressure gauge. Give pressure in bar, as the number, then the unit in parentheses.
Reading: 1 (bar)
